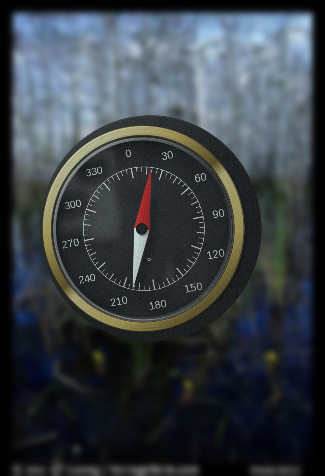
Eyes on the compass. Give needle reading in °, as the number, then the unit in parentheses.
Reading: 20 (°)
